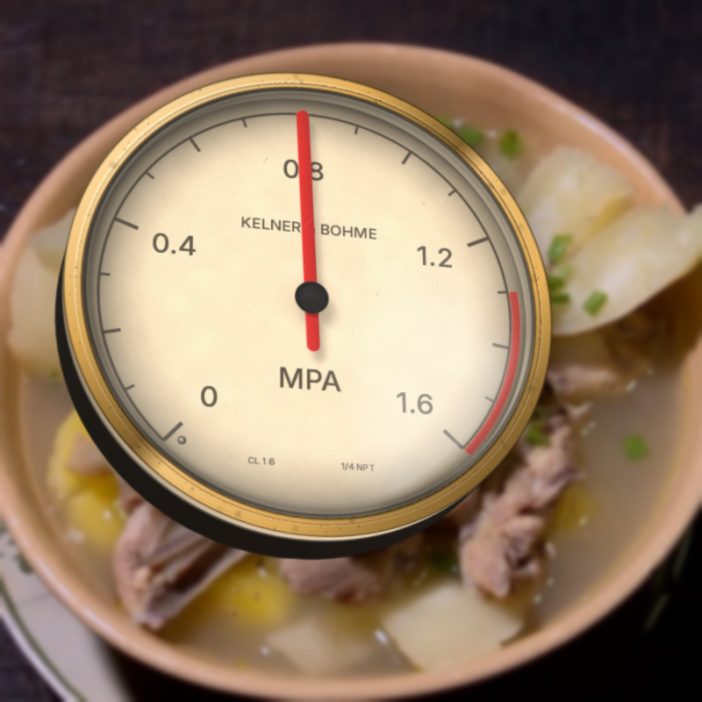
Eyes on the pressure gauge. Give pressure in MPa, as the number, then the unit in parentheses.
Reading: 0.8 (MPa)
